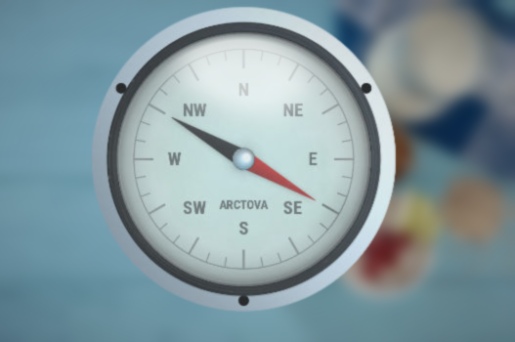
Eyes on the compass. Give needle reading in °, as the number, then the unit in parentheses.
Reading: 120 (°)
